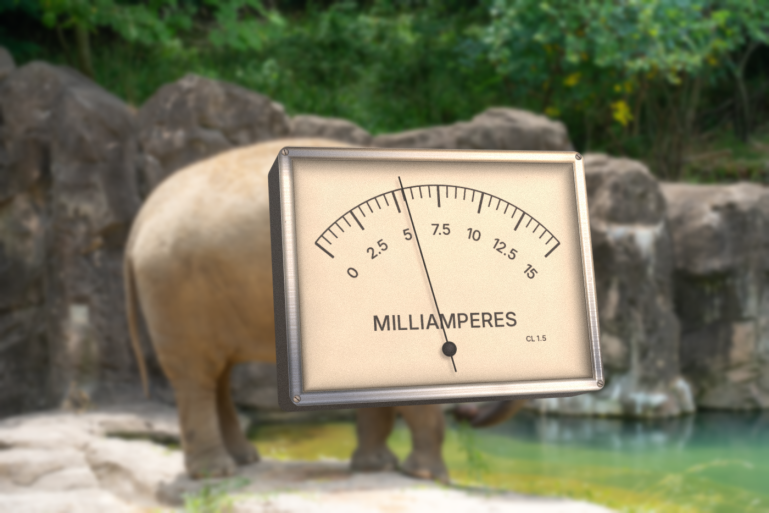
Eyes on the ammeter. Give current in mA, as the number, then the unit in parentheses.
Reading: 5.5 (mA)
